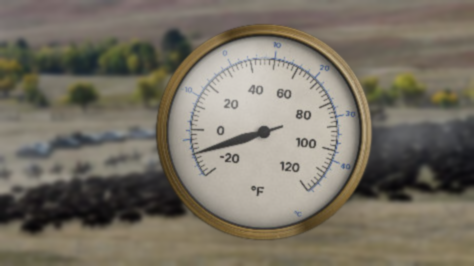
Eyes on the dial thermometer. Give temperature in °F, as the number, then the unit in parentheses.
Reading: -10 (°F)
